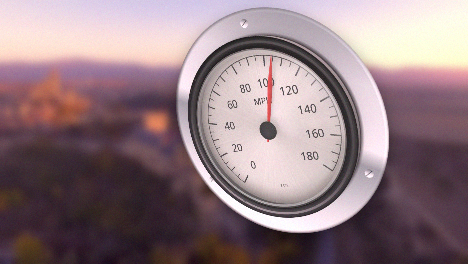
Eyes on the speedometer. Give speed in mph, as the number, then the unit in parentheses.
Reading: 105 (mph)
